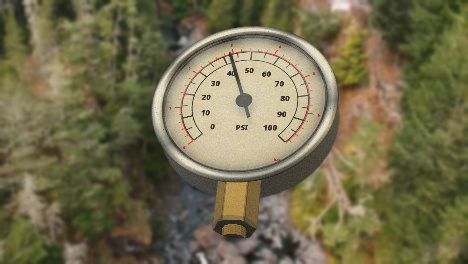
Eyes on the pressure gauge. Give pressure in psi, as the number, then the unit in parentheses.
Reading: 42.5 (psi)
